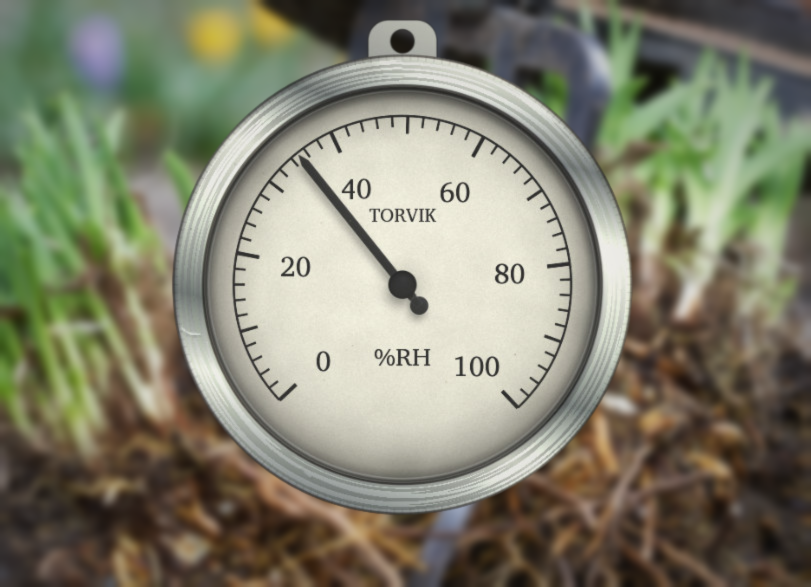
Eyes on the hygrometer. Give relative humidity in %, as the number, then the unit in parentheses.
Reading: 35 (%)
